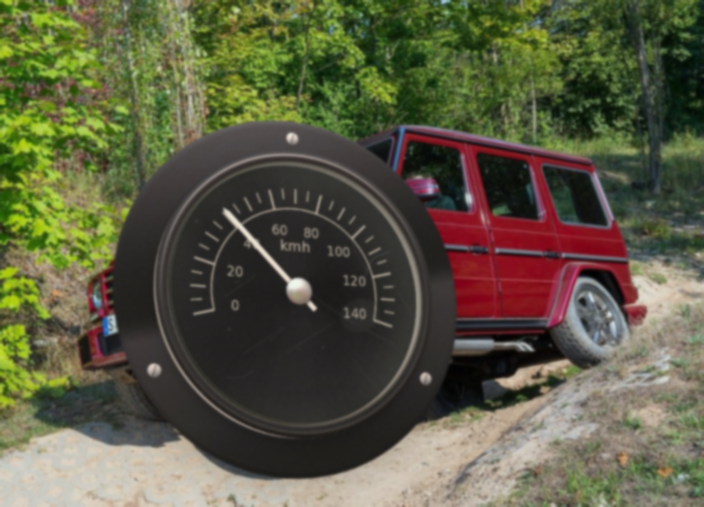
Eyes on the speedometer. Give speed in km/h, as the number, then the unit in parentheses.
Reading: 40 (km/h)
